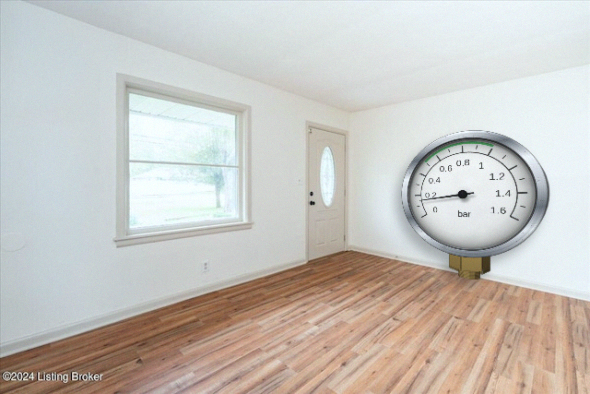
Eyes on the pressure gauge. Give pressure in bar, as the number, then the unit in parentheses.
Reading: 0.15 (bar)
